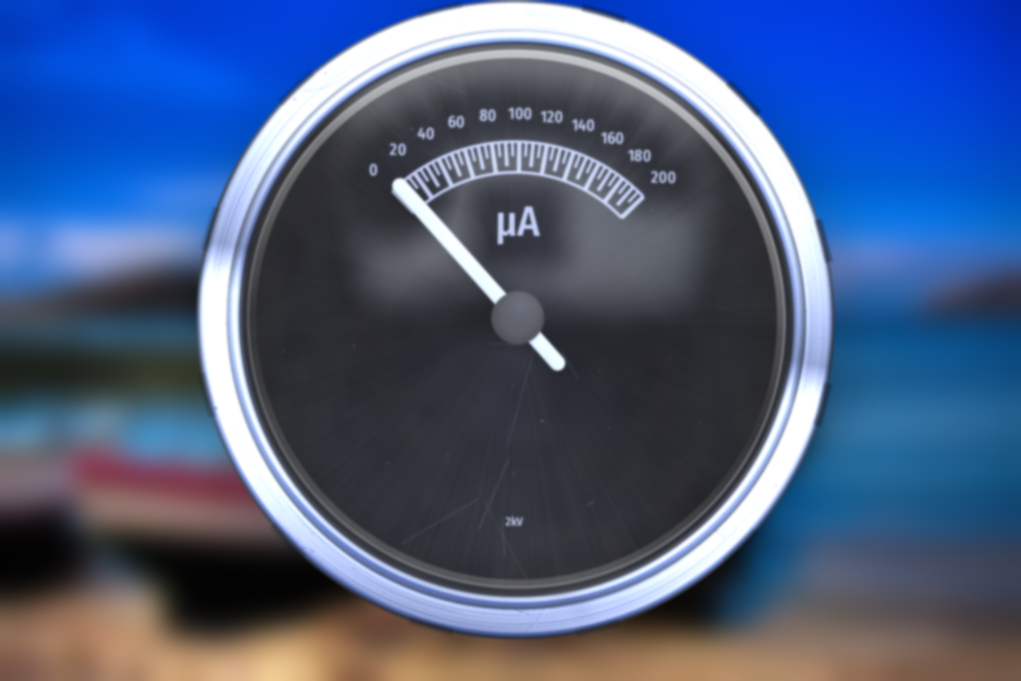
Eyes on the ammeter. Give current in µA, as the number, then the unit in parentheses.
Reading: 5 (µA)
